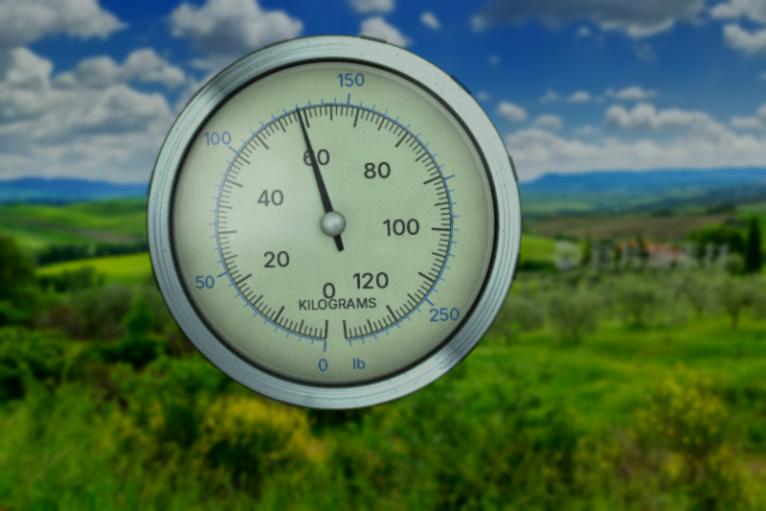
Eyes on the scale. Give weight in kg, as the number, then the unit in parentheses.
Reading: 59 (kg)
